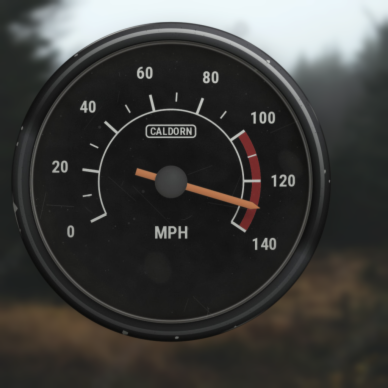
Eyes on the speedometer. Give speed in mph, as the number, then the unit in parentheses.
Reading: 130 (mph)
